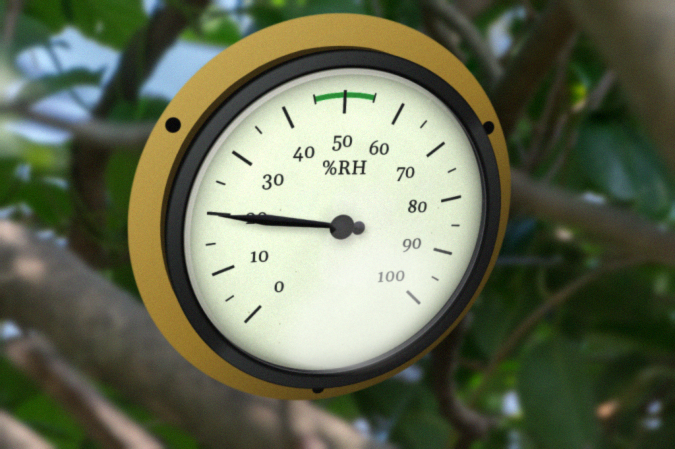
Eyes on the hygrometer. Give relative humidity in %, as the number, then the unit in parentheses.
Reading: 20 (%)
